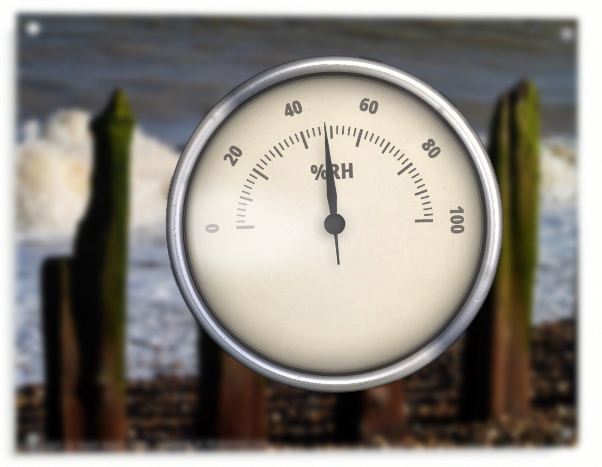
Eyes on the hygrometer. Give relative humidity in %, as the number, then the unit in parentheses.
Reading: 48 (%)
